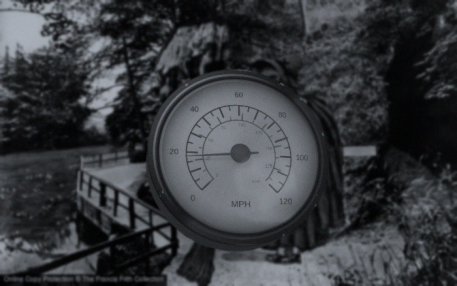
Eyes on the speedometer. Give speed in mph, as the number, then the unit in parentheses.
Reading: 17.5 (mph)
